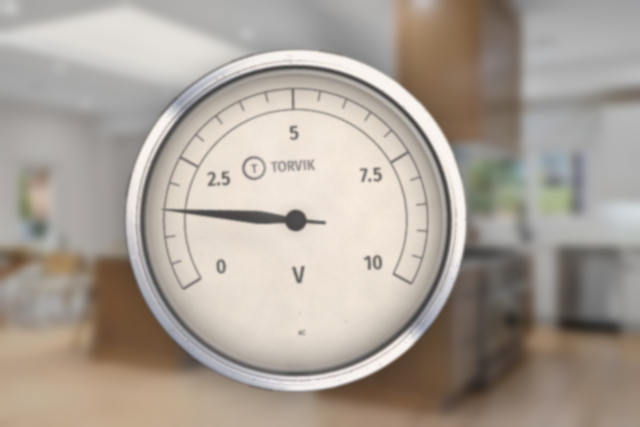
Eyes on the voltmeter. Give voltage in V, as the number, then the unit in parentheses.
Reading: 1.5 (V)
